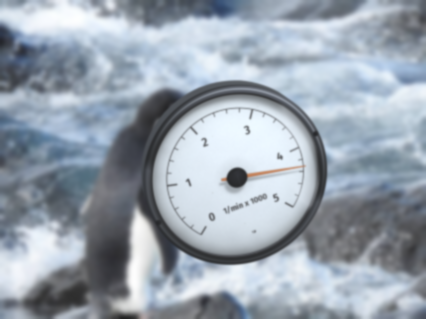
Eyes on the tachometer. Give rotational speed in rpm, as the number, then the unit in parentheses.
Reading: 4300 (rpm)
